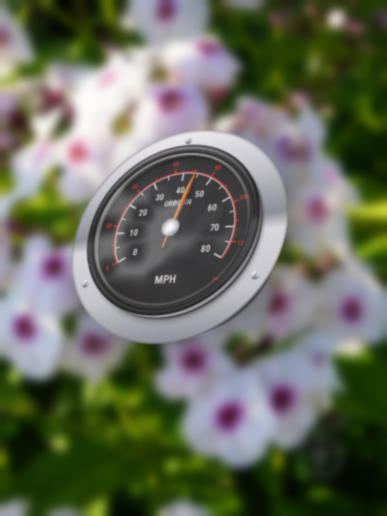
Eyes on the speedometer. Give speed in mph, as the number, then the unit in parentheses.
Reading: 45 (mph)
